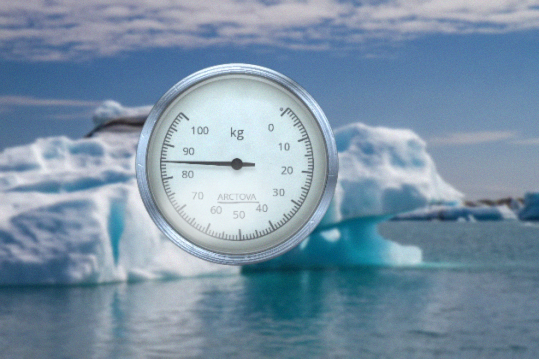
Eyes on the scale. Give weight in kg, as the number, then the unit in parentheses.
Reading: 85 (kg)
